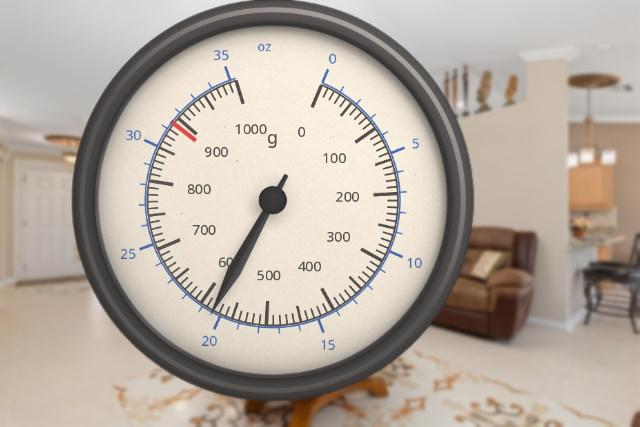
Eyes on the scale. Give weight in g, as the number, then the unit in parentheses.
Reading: 580 (g)
